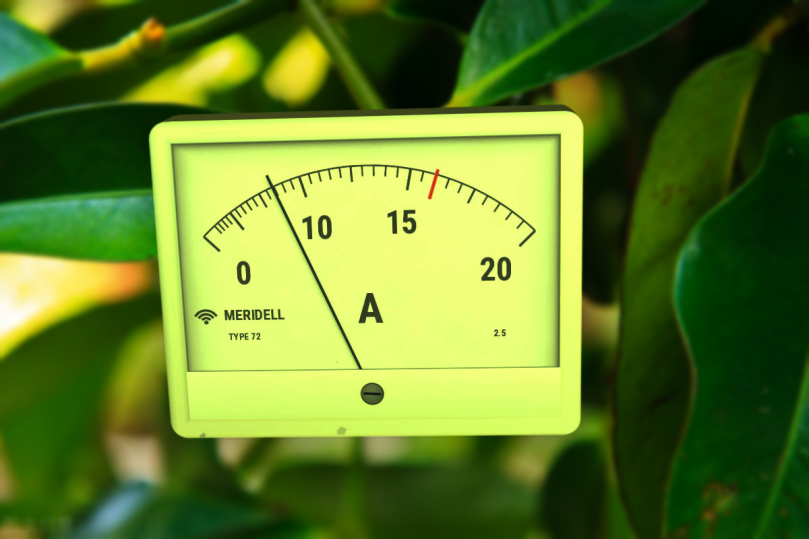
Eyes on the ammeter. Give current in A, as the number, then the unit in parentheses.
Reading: 8.5 (A)
